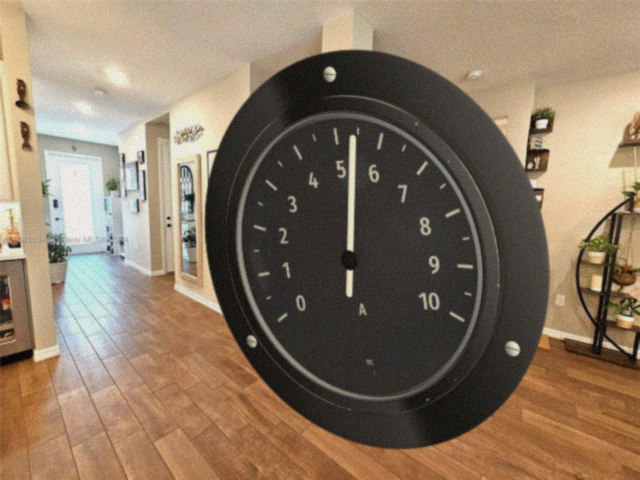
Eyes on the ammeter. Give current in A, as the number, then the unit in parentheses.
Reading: 5.5 (A)
